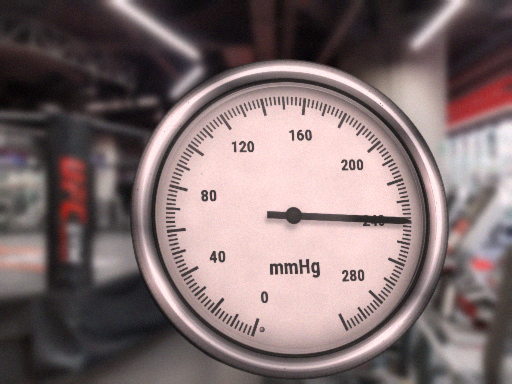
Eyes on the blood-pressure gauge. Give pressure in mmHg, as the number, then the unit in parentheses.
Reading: 240 (mmHg)
